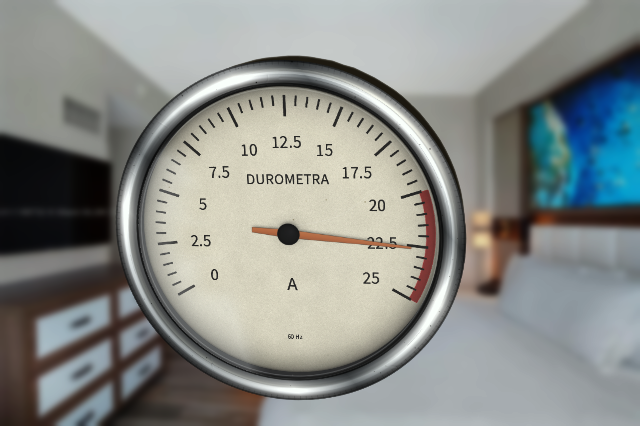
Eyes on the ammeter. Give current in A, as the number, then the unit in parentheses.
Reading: 22.5 (A)
